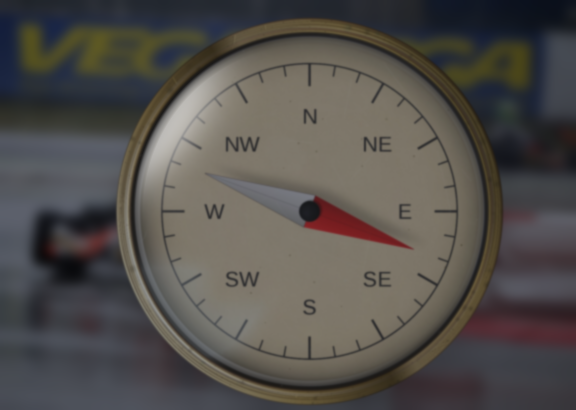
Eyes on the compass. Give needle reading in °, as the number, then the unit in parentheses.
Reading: 110 (°)
